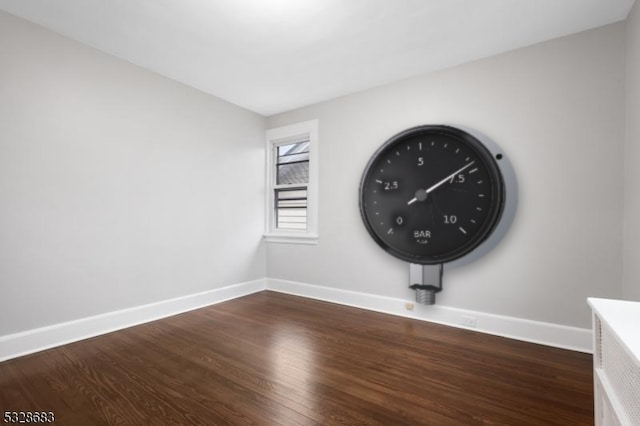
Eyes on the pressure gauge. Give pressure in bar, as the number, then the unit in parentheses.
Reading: 7.25 (bar)
